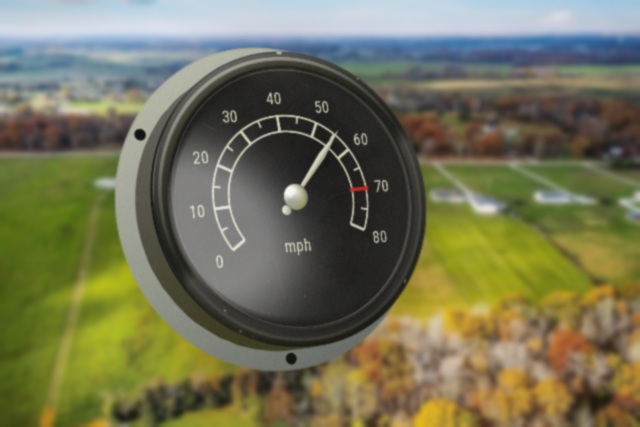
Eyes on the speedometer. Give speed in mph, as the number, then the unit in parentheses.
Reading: 55 (mph)
